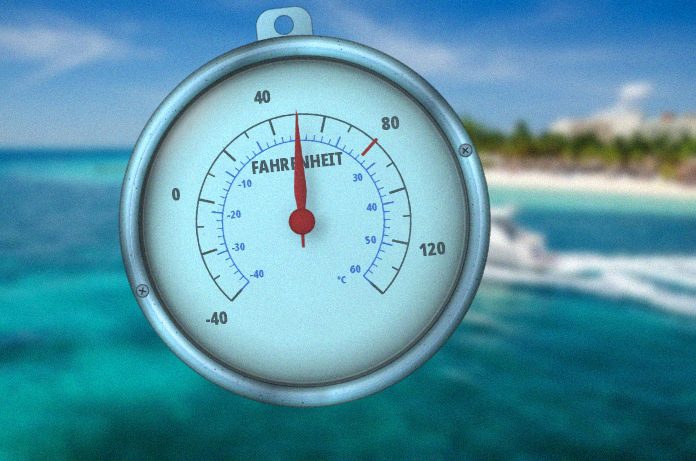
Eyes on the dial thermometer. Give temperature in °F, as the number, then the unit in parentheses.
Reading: 50 (°F)
